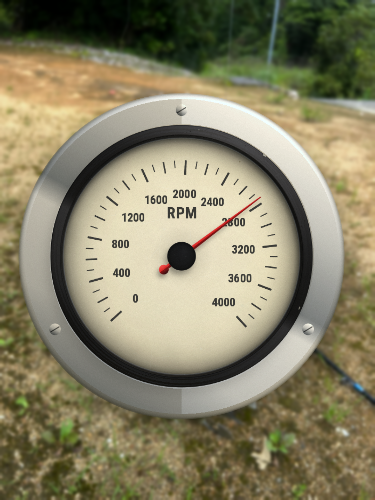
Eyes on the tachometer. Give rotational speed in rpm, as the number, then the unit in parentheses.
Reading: 2750 (rpm)
